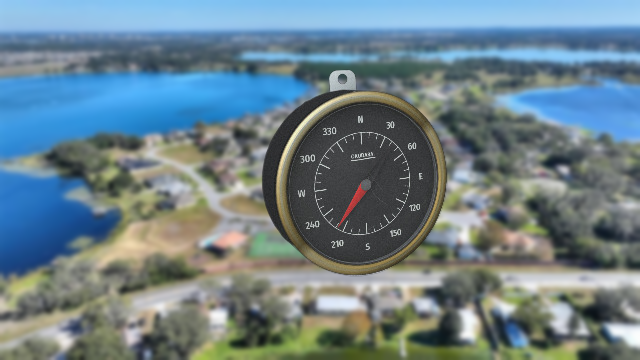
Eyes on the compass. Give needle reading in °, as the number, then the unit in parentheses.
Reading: 220 (°)
